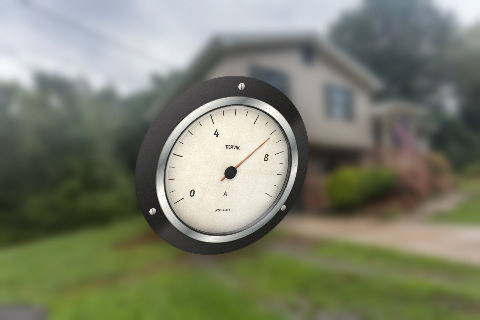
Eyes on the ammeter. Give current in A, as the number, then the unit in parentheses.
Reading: 7 (A)
